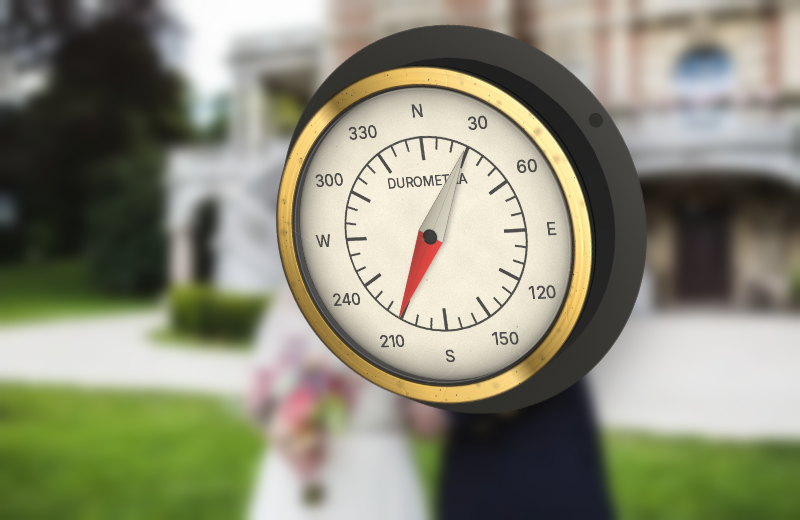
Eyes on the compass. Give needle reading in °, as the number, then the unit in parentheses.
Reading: 210 (°)
